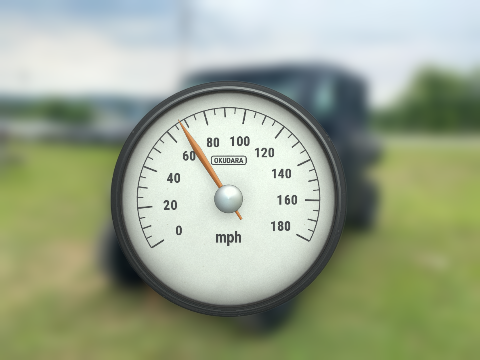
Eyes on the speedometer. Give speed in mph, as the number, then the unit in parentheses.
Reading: 67.5 (mph)
